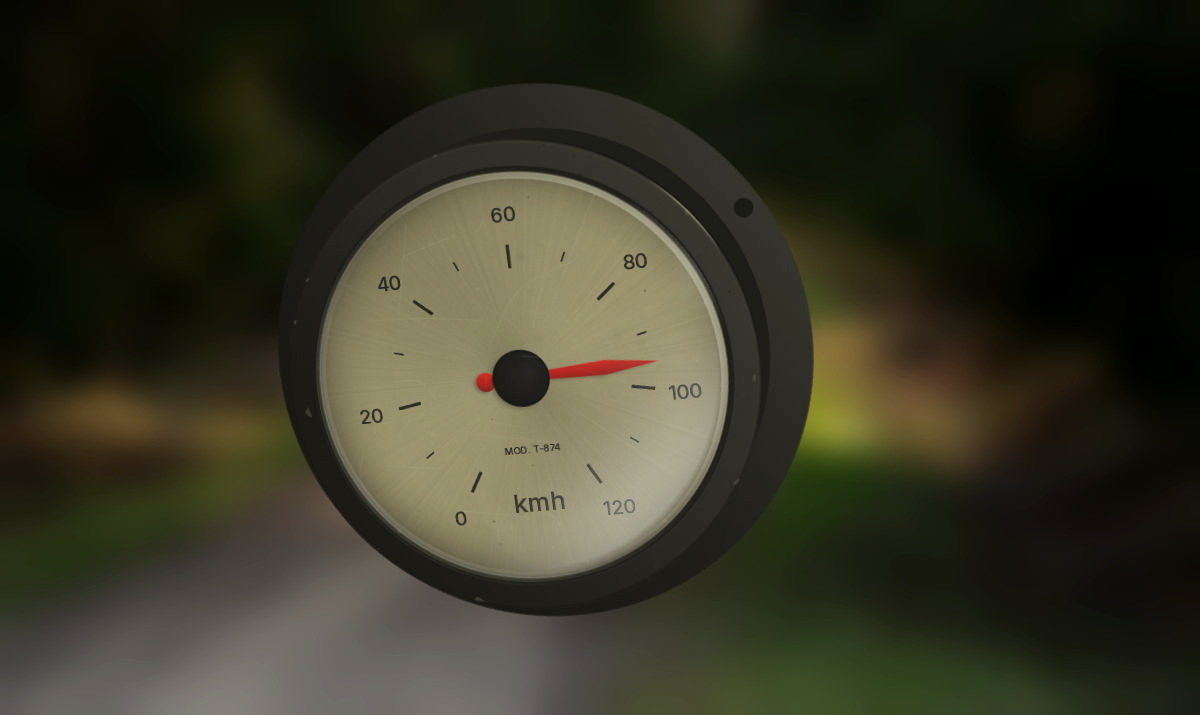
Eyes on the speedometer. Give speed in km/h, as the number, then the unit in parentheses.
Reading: 95 (km/h)
